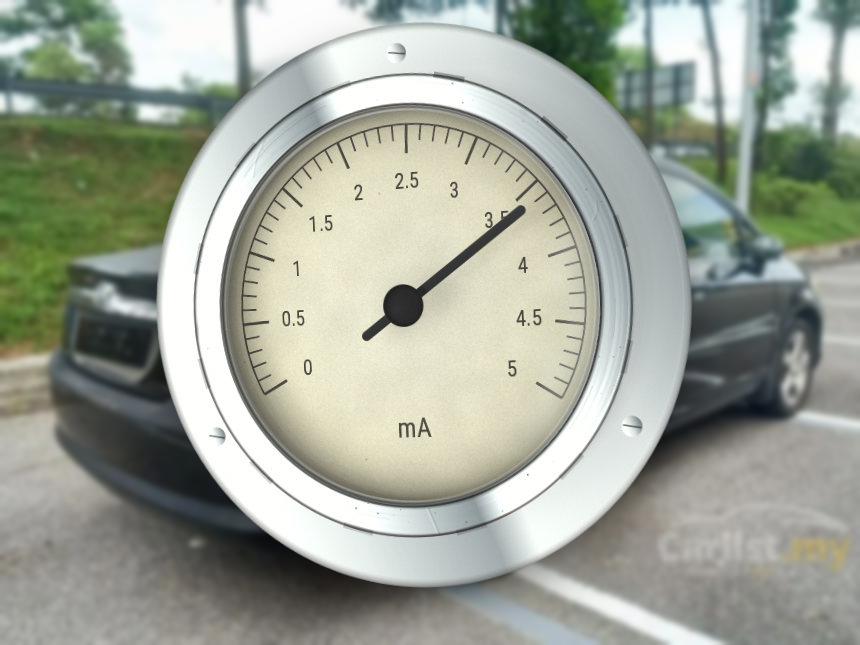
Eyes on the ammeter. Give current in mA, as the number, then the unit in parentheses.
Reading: 3.6 (mA)
